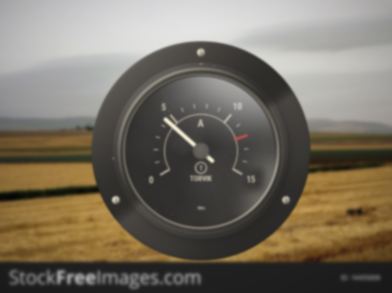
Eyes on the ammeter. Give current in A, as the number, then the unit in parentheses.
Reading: 4.5 (A)
